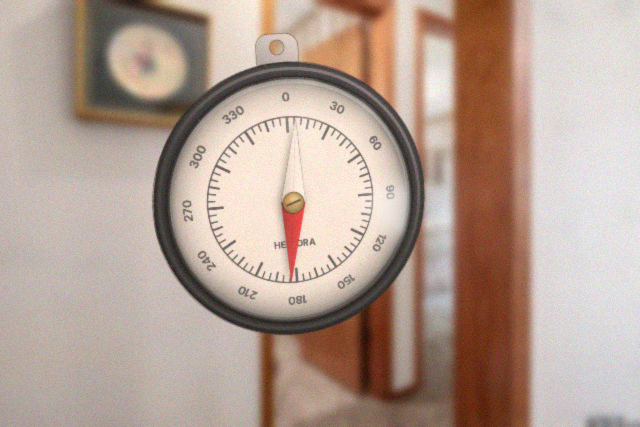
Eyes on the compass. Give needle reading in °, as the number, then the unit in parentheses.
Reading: 185 (°)
